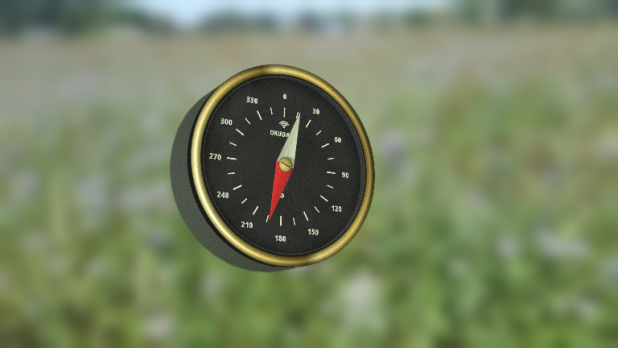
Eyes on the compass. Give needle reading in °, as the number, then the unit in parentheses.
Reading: 195 (°)
